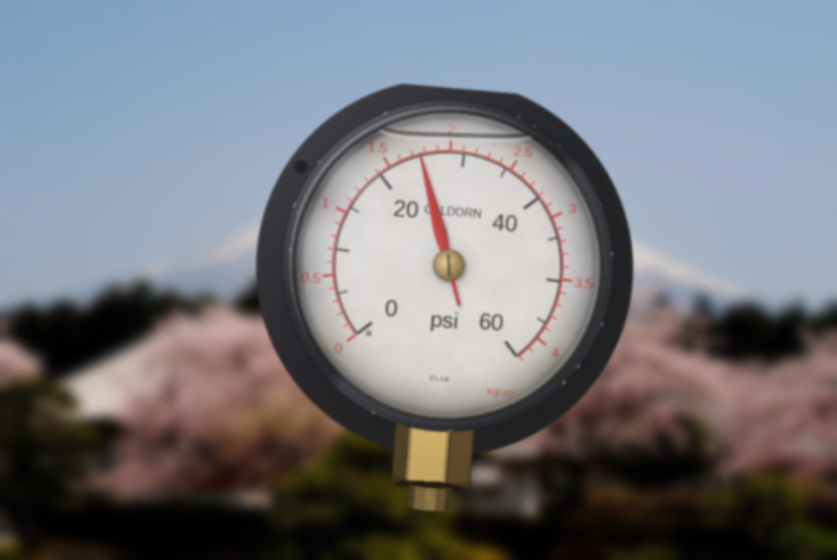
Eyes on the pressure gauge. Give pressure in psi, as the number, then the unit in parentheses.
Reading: 25 (psi)
